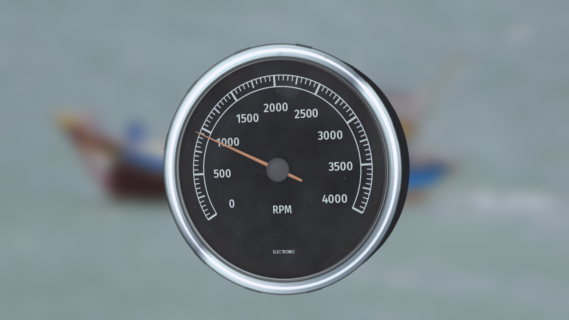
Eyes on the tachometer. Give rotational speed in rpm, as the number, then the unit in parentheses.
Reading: 950 (rpm)
